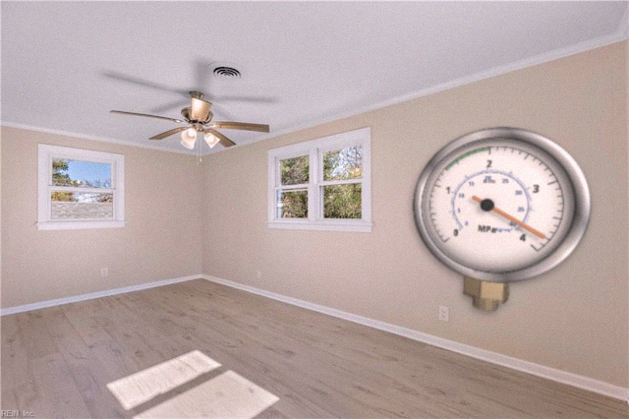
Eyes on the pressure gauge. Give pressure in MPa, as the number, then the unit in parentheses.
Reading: 3.8 (MPa)
